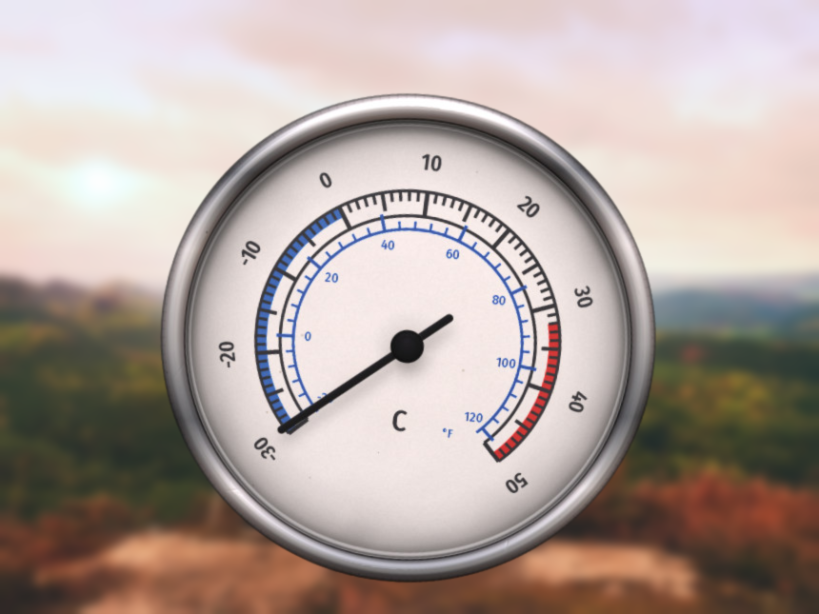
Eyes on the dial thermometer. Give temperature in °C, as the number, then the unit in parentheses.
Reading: -29 (°C)
